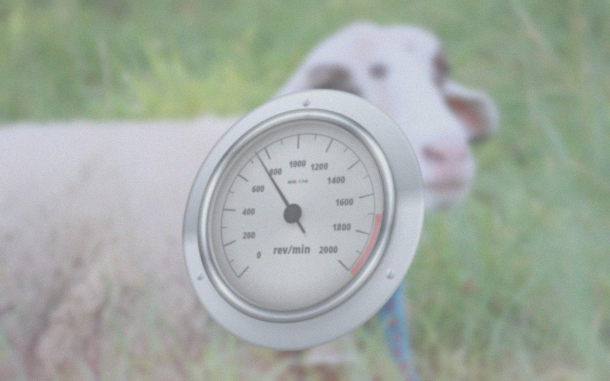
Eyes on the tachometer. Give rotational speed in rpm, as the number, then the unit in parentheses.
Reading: 750 (rpm)
